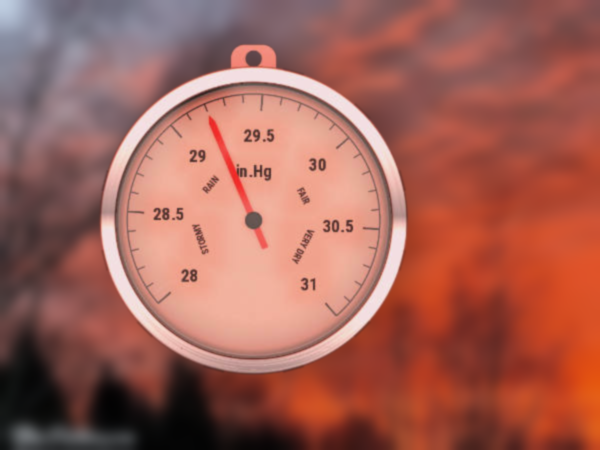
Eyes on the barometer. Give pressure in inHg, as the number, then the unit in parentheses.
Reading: 29.2 (inHg)
